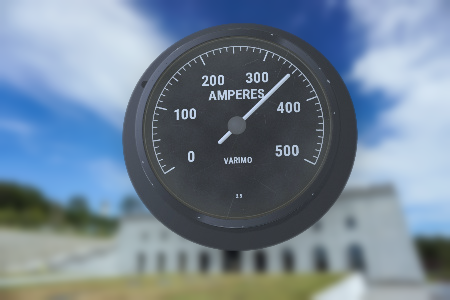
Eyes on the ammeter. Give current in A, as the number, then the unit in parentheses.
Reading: 350 (A)
